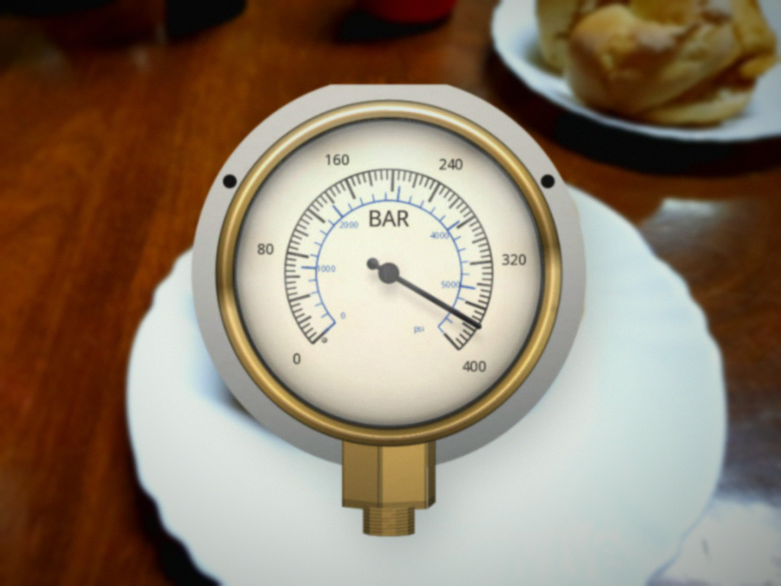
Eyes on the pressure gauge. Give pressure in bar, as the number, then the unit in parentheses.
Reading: 375 (bar)
